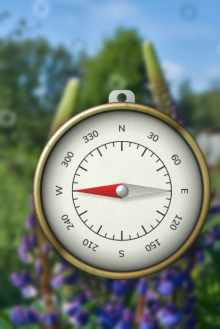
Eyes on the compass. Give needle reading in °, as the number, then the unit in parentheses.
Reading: 270 (°)
